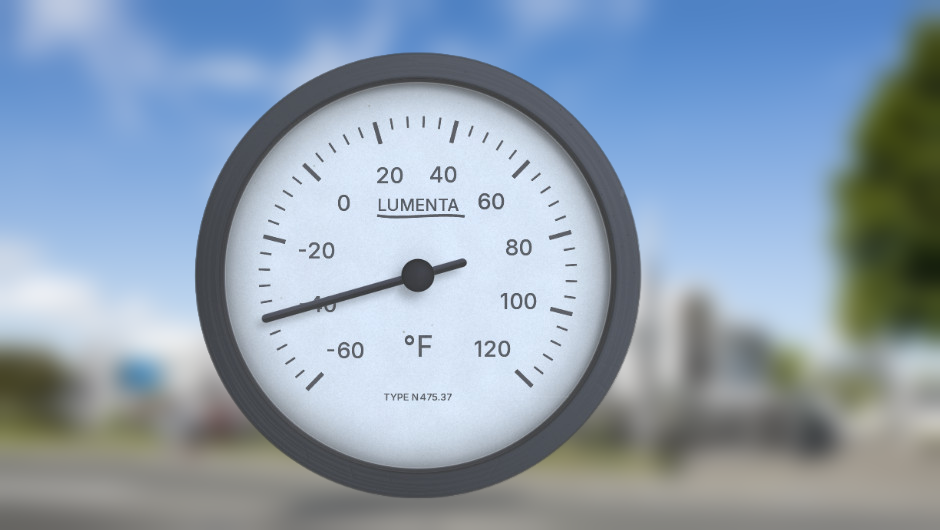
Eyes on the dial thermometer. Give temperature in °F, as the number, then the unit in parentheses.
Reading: -40 (°F)
